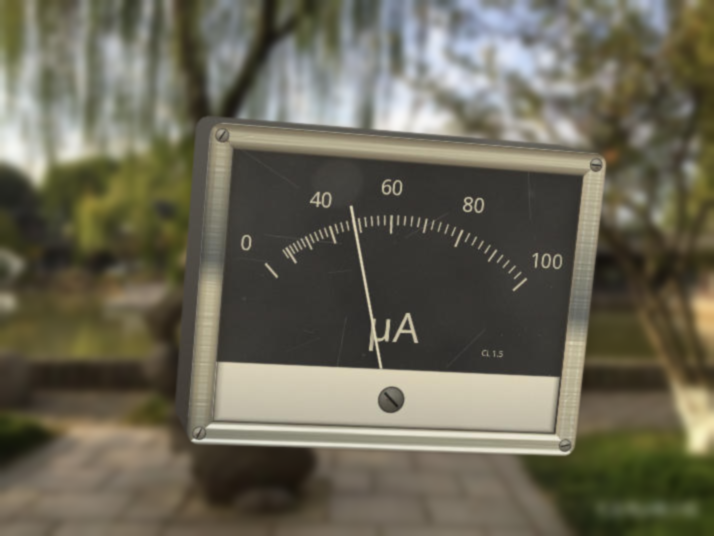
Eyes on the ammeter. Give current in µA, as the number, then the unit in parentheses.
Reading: 48 (µA)
